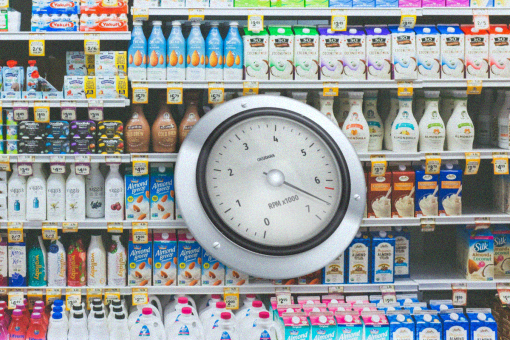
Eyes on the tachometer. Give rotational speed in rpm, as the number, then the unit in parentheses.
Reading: 6600 (rpm)
